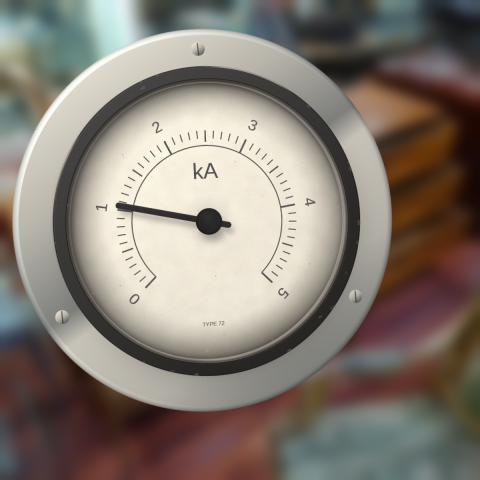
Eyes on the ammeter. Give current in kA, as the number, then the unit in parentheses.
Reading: 1.05 (kA)
